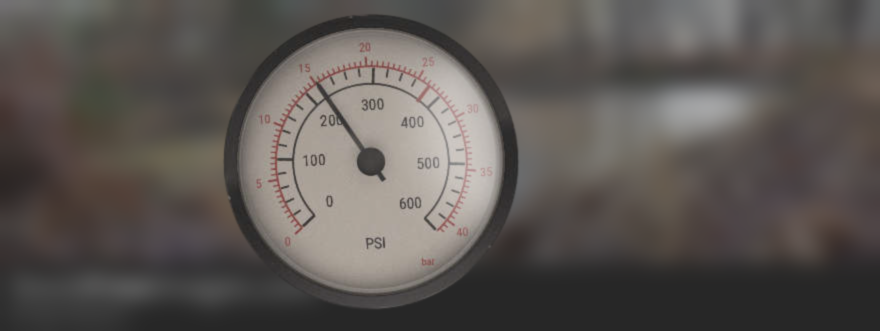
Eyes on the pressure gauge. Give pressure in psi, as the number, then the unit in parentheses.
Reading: 220 (psi)
